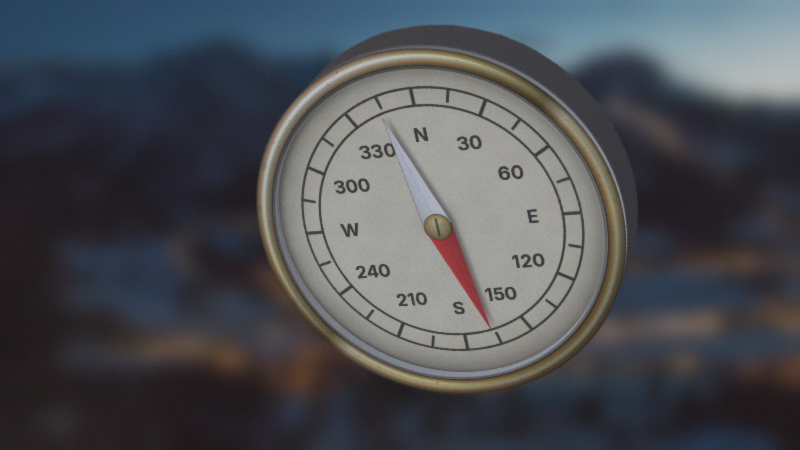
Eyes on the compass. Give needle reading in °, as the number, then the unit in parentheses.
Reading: 165 (°)
